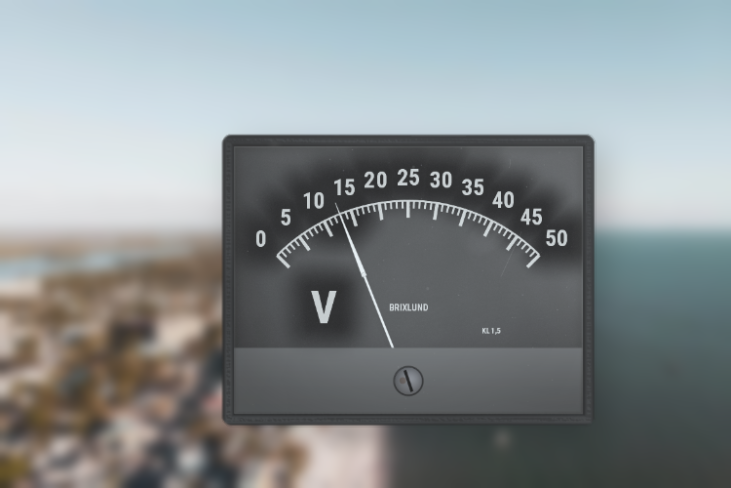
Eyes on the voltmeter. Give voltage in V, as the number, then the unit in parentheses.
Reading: 13 (V)
